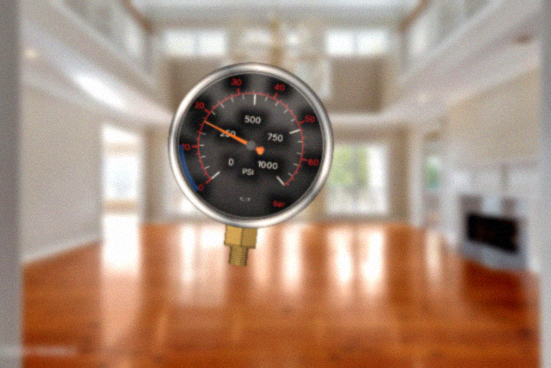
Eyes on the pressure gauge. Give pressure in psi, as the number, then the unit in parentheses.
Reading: 250 (psi)
